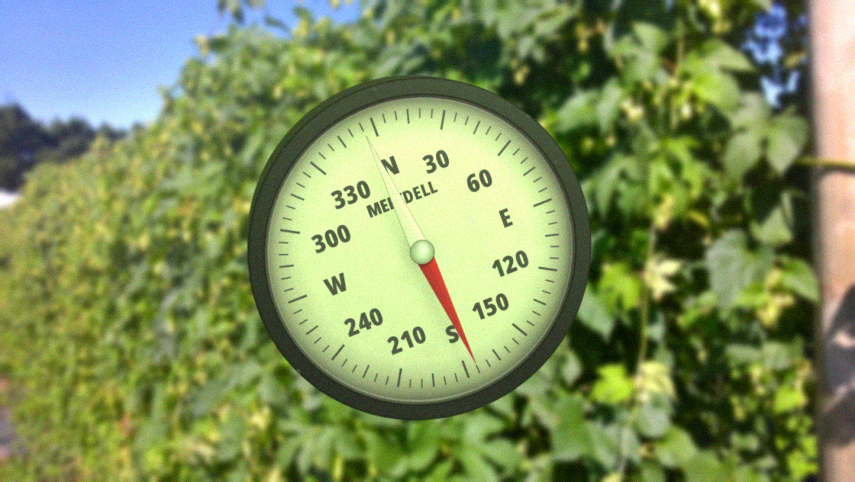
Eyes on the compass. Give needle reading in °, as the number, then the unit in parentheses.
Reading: 175 (°)
